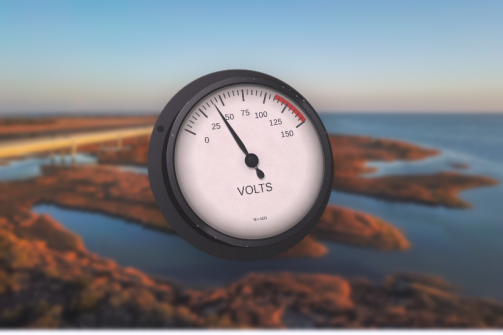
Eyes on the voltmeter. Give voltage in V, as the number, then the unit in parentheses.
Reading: 40 (V)
